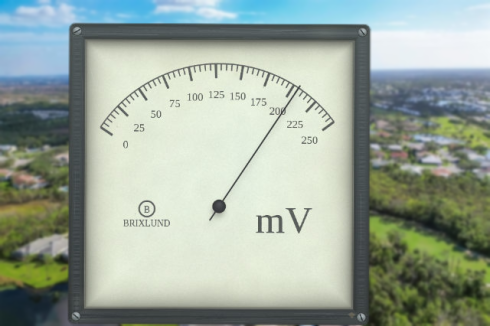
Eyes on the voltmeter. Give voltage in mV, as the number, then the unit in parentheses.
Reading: 205 (mV)
